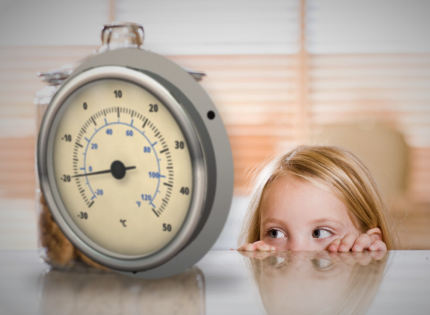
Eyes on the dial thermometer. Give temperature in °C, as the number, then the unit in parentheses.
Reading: -20 (°C)
